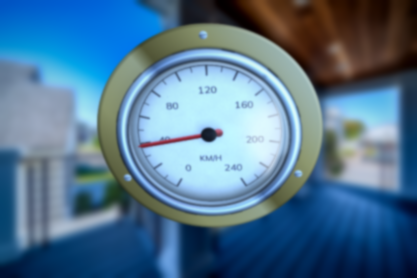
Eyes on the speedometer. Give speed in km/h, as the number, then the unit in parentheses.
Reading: 40 (km/h)
